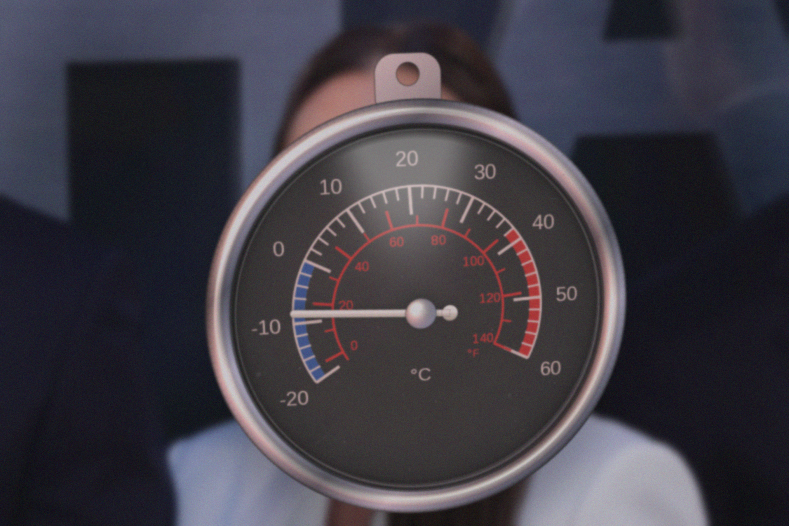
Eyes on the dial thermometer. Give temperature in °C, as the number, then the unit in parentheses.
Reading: -8 (°C)
